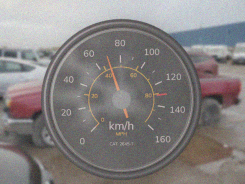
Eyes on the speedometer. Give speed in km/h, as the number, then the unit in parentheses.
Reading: 70 (km/h)
